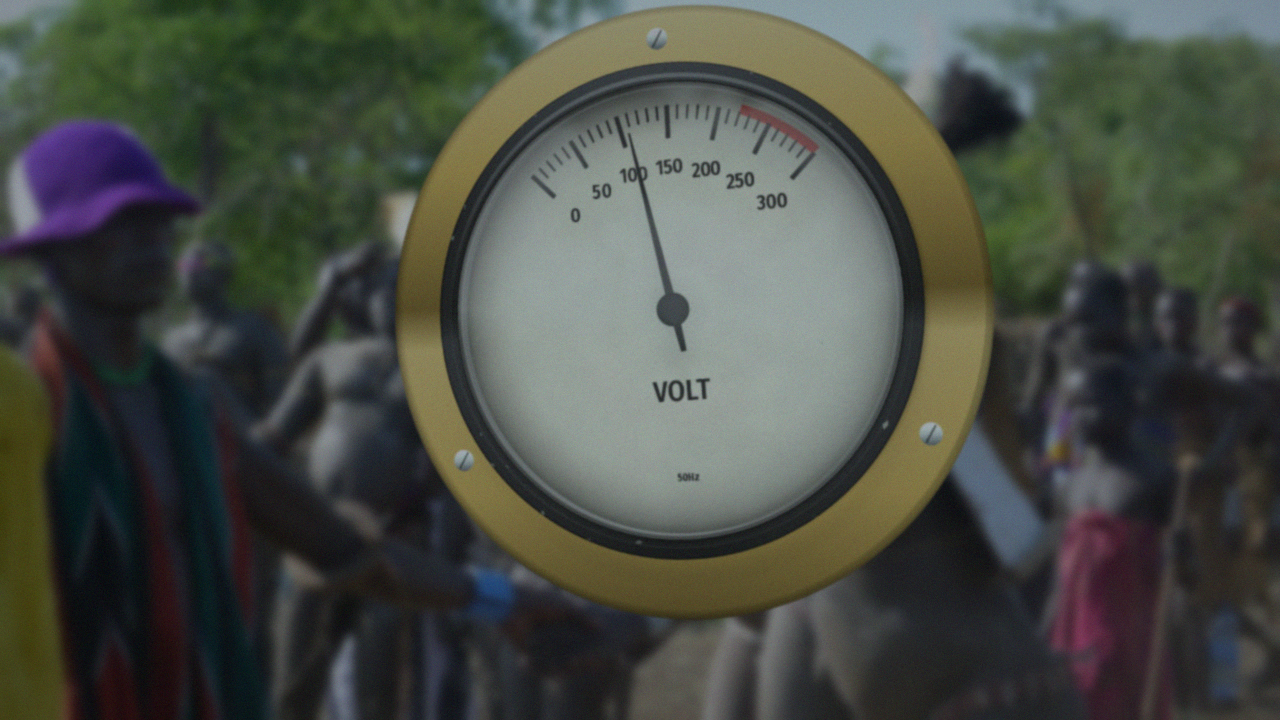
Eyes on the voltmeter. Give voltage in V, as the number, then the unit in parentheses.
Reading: 110 (V)
